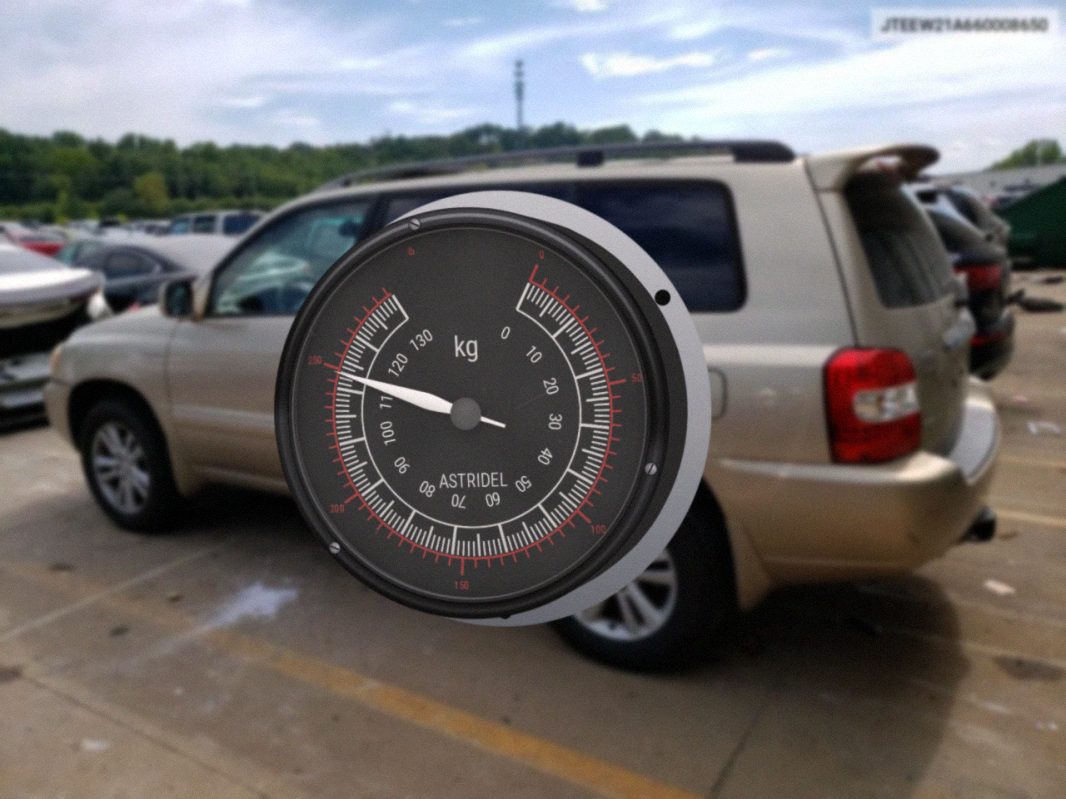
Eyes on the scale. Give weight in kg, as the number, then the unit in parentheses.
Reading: 113 (kg)
